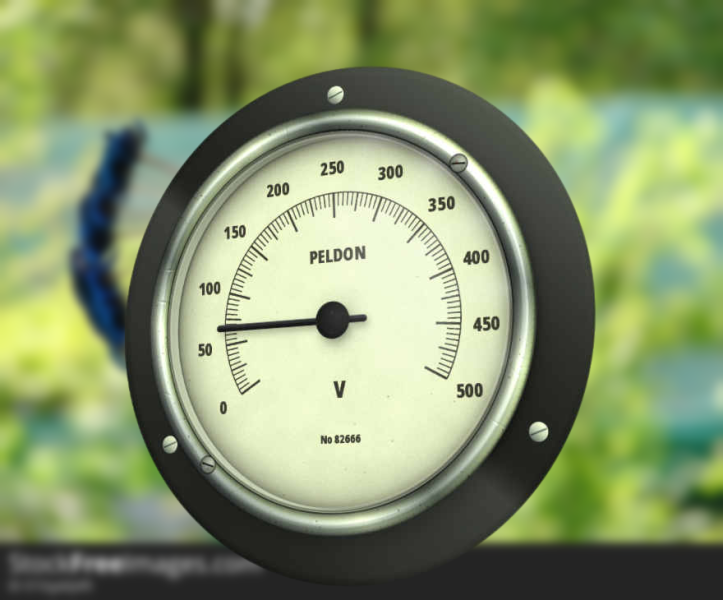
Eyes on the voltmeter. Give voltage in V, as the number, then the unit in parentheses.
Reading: 65 (V)
